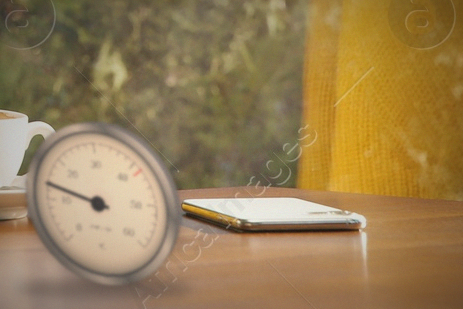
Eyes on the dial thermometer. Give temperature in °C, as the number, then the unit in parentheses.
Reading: 14 (°C)
